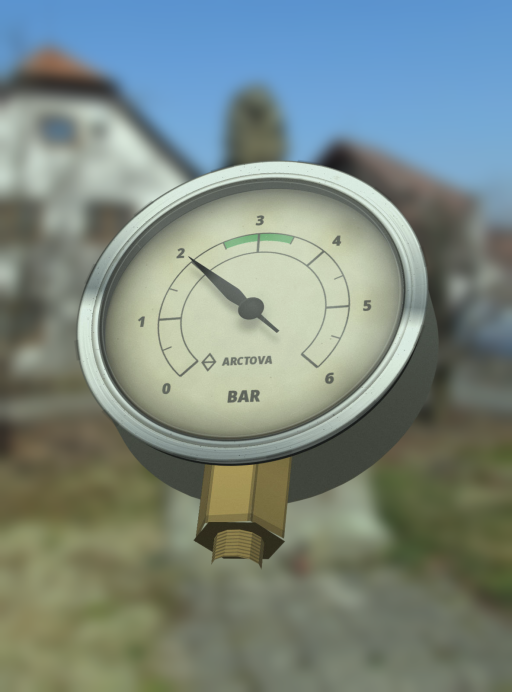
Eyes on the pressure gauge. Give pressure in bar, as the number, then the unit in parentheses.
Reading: 2 (bar)
